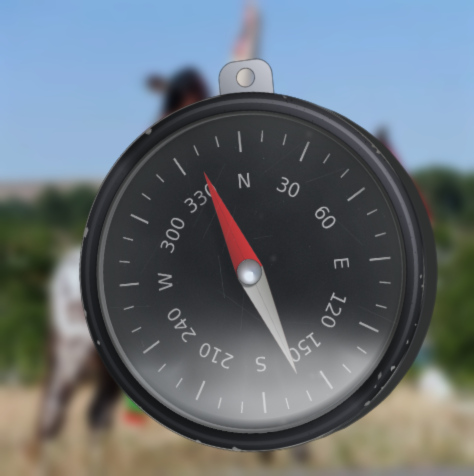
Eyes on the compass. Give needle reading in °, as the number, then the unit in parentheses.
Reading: 340 (°)
